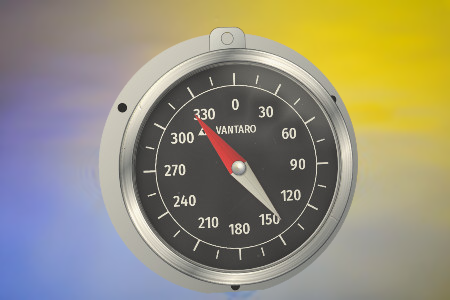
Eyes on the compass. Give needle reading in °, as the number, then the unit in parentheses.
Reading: 322.5 (°)
